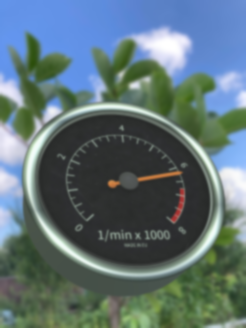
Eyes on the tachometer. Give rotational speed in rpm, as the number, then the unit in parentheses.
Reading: 6250 (rpm)
